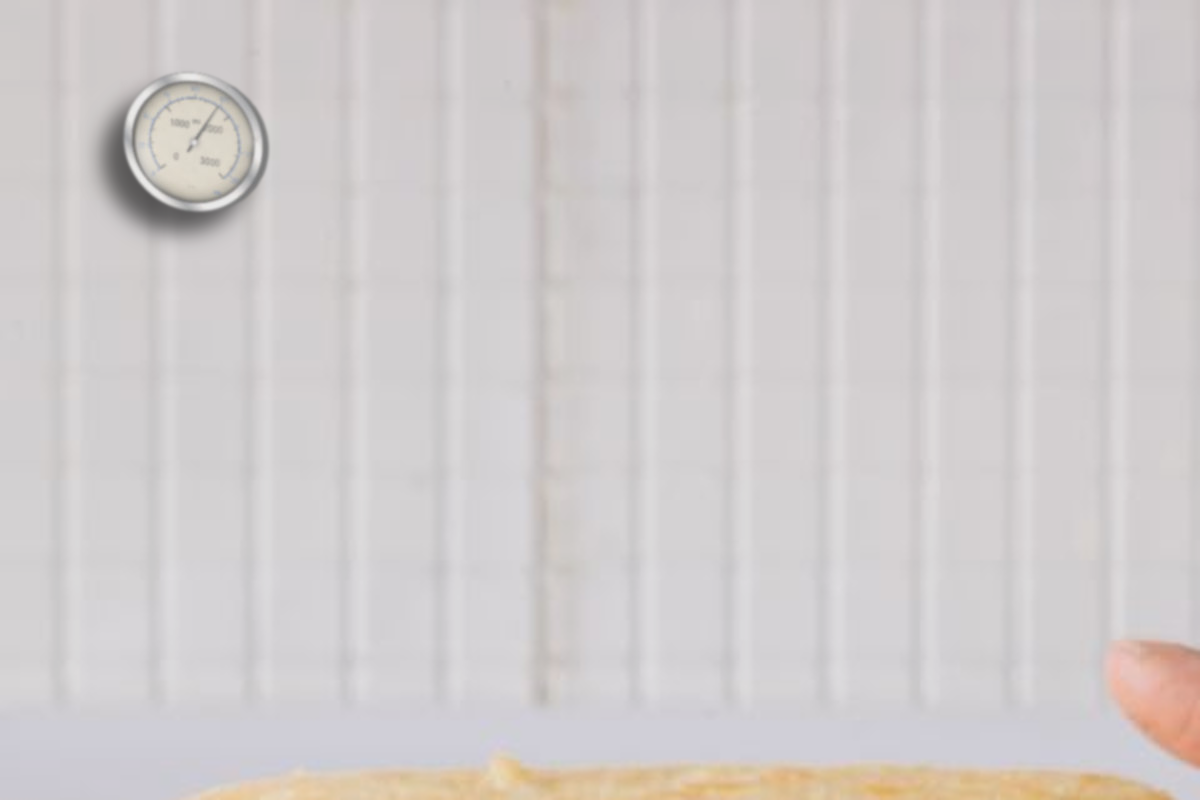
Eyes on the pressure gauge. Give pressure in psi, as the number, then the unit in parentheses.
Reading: 1800 (psi)
